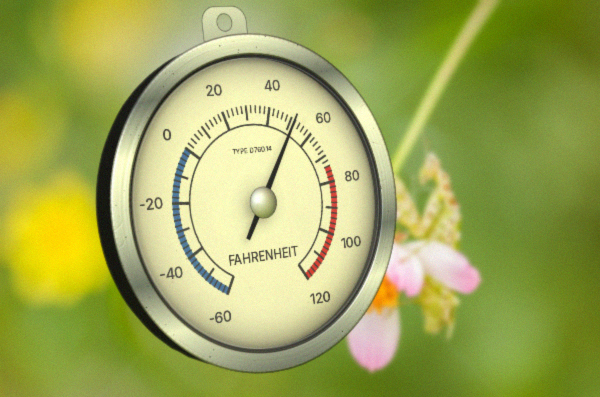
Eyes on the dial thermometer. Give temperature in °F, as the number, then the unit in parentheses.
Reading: 50 (°F)
